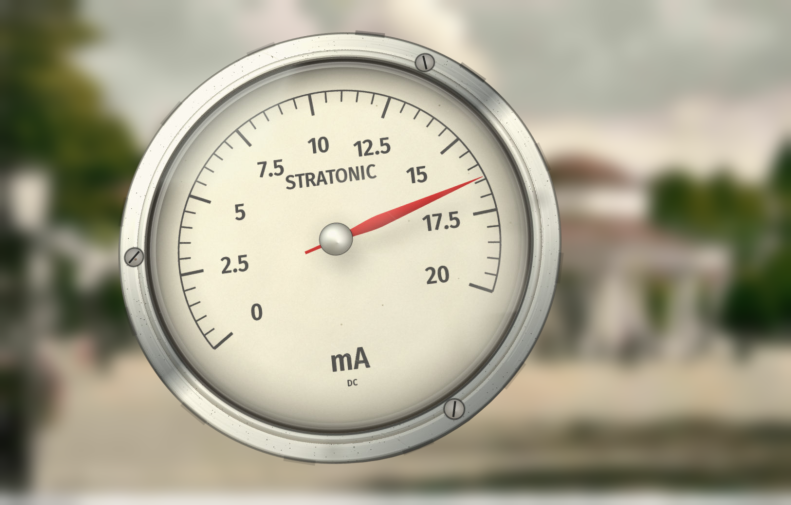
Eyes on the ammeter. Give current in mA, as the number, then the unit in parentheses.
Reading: 16.5 (mA)
